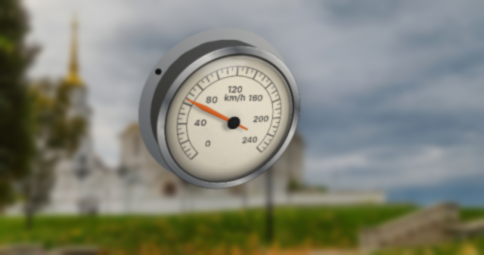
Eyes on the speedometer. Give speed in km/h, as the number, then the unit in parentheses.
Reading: 65 (km/h)
